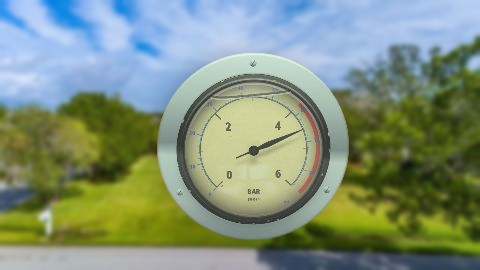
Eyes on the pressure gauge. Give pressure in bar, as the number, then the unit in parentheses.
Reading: 4.5 (bar)
